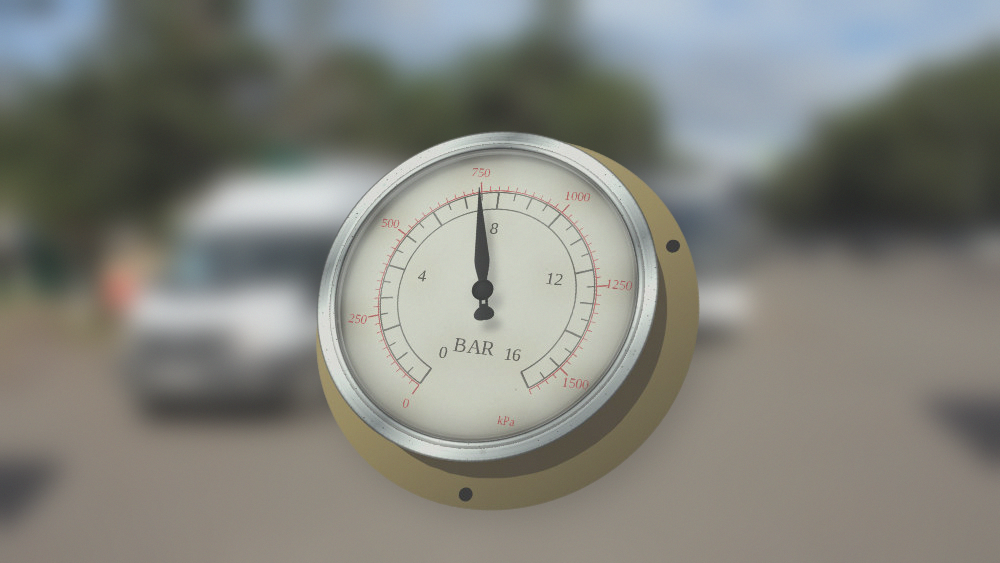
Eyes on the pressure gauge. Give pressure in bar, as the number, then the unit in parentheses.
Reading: 7.5 (bar)
